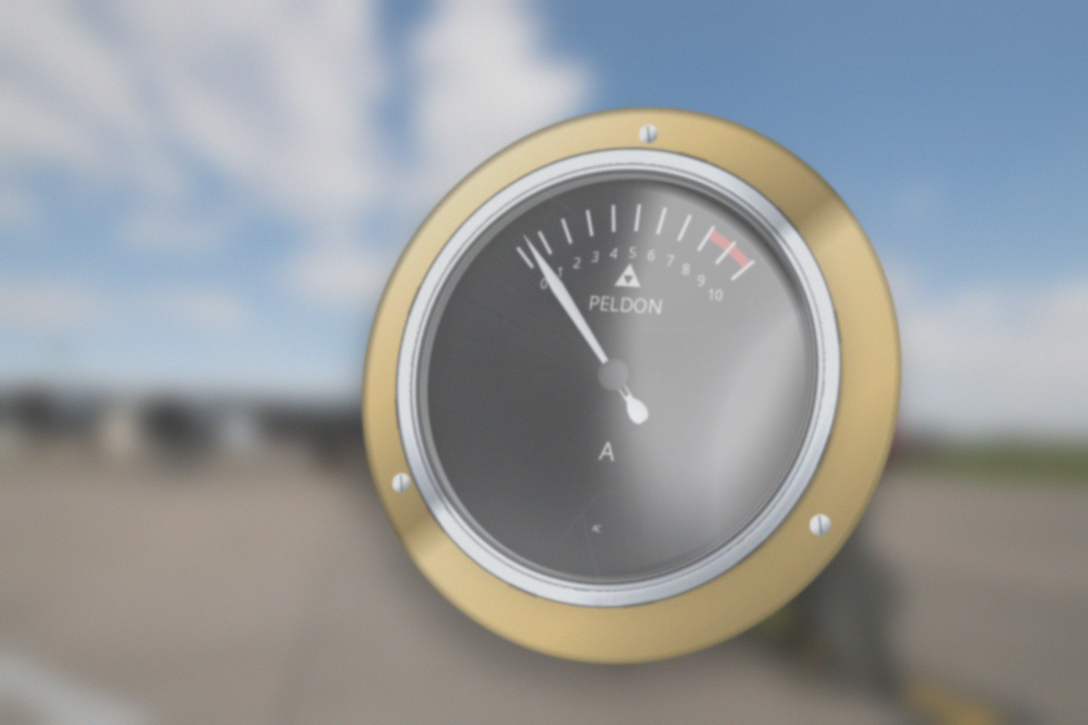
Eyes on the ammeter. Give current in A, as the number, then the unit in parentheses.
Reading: 0.5 (A)
